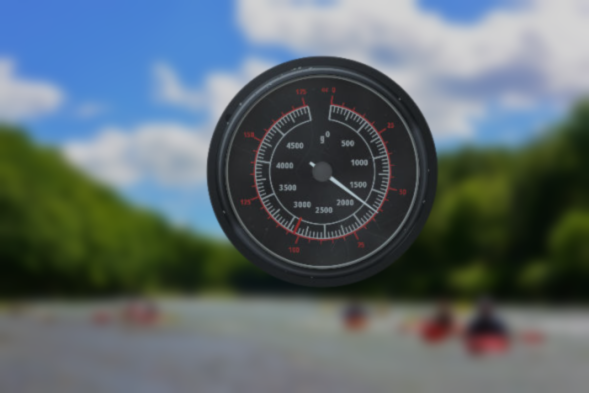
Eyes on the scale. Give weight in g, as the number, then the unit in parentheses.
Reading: 1750 (g)
